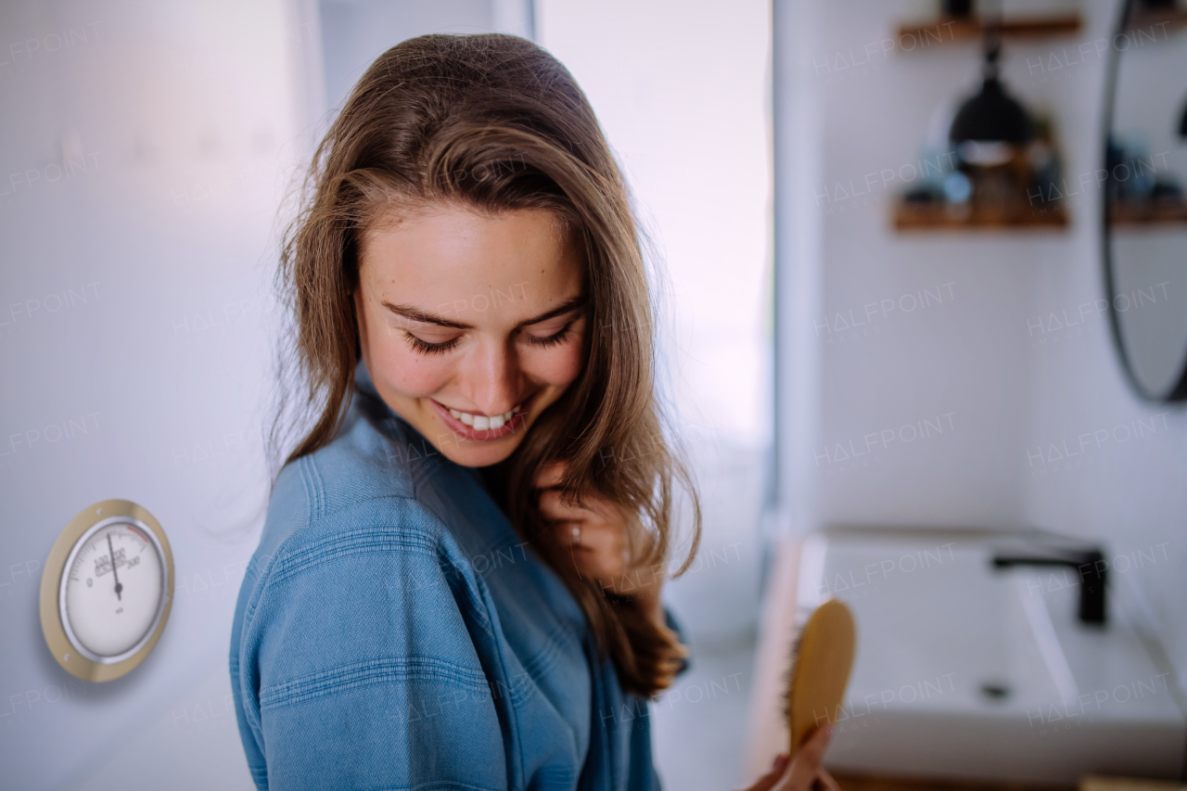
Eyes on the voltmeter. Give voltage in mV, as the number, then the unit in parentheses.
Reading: 150 (mV)
